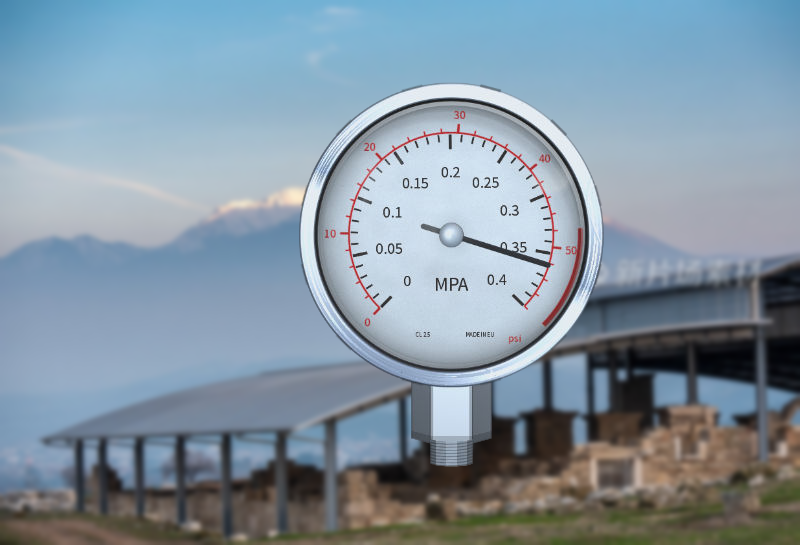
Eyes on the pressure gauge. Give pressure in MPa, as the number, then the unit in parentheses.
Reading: 0.36 (MPa)
